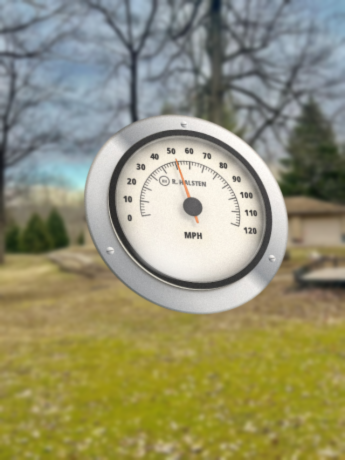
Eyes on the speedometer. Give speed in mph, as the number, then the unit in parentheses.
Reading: 50 (mph)
